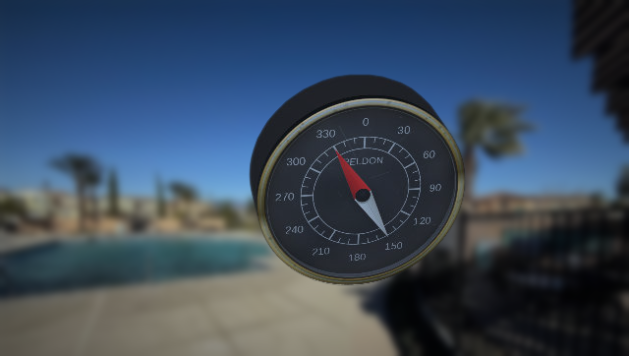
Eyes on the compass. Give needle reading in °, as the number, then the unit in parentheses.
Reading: 330 (°)
